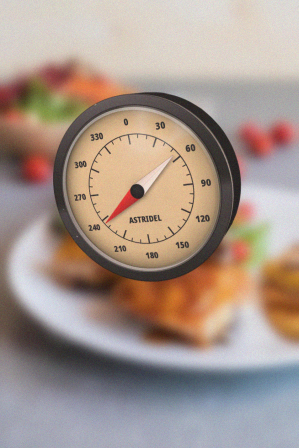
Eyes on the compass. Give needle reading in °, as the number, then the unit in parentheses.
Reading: 235 (°)
